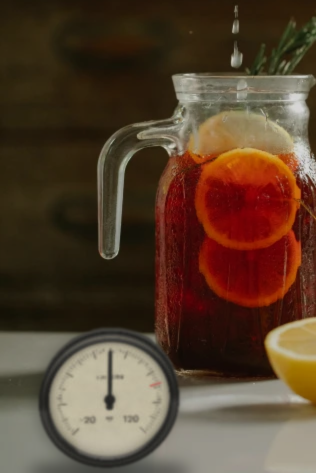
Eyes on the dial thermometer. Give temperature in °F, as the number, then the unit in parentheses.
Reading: 50 (°F)
